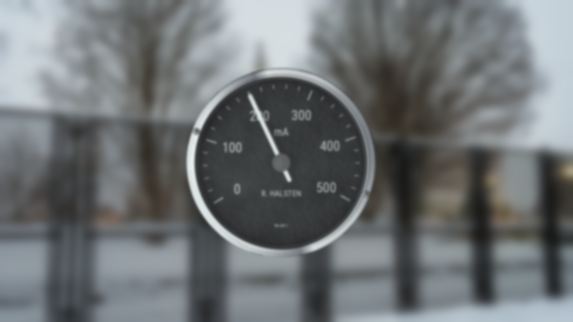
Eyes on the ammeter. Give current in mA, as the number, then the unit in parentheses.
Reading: 200 (mA)
